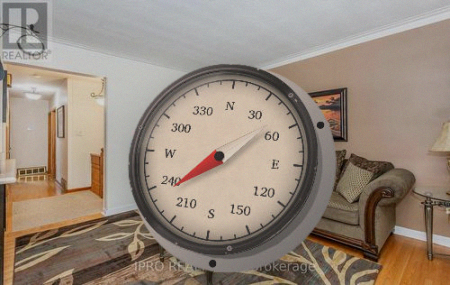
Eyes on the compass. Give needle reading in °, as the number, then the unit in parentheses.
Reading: 230 (°)
